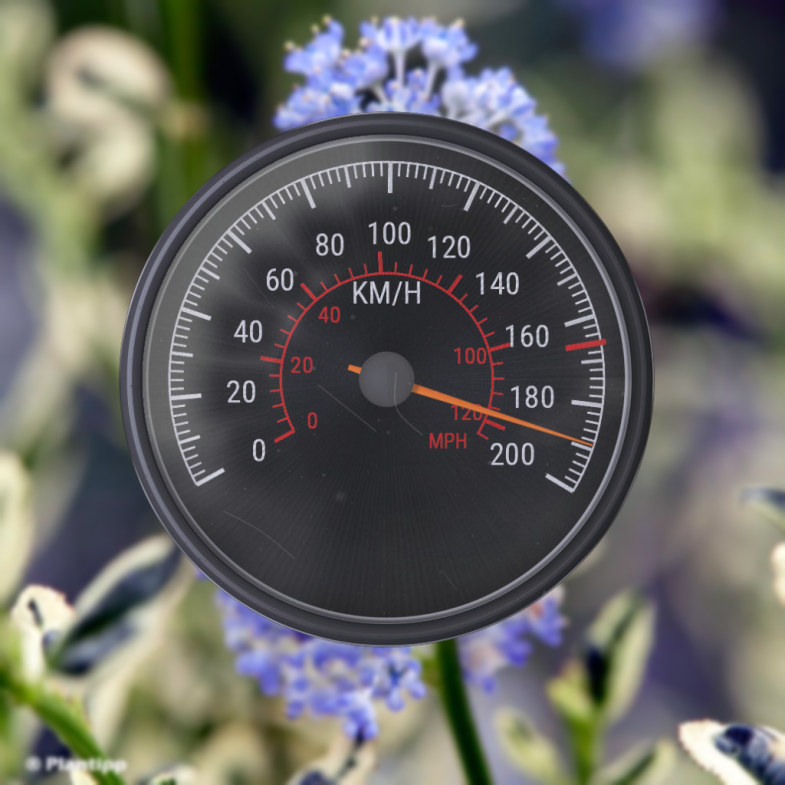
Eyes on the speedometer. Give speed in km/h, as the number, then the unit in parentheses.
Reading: 189 (km/h)
